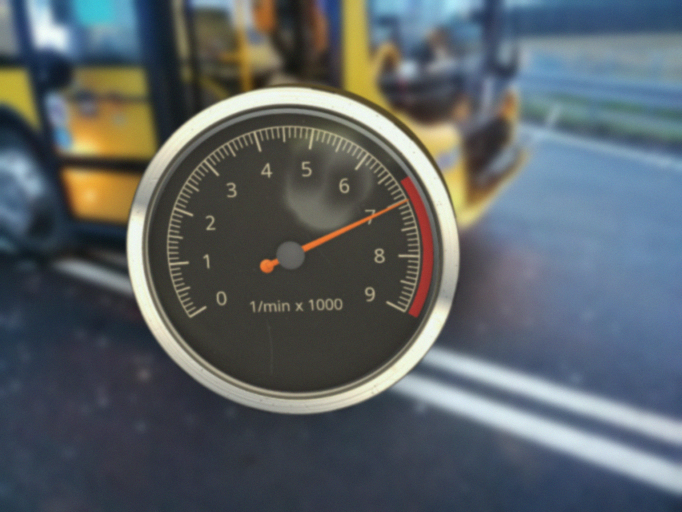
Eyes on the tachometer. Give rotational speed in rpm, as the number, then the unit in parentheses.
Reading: 7000 (rpm)
